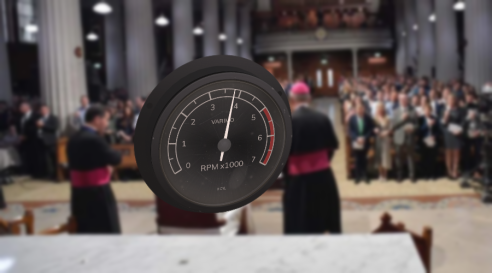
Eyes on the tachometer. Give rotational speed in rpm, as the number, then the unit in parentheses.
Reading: 3750 (rpm)
